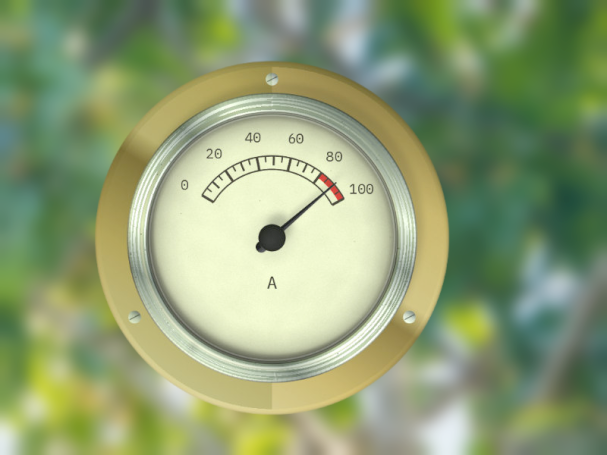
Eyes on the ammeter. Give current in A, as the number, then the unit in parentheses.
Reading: 90 (A)
